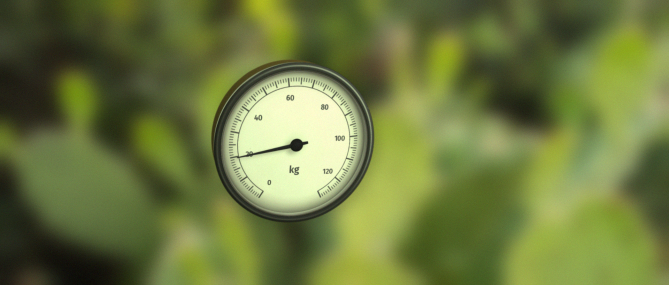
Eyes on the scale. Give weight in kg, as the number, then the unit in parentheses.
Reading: 20 (kg)
